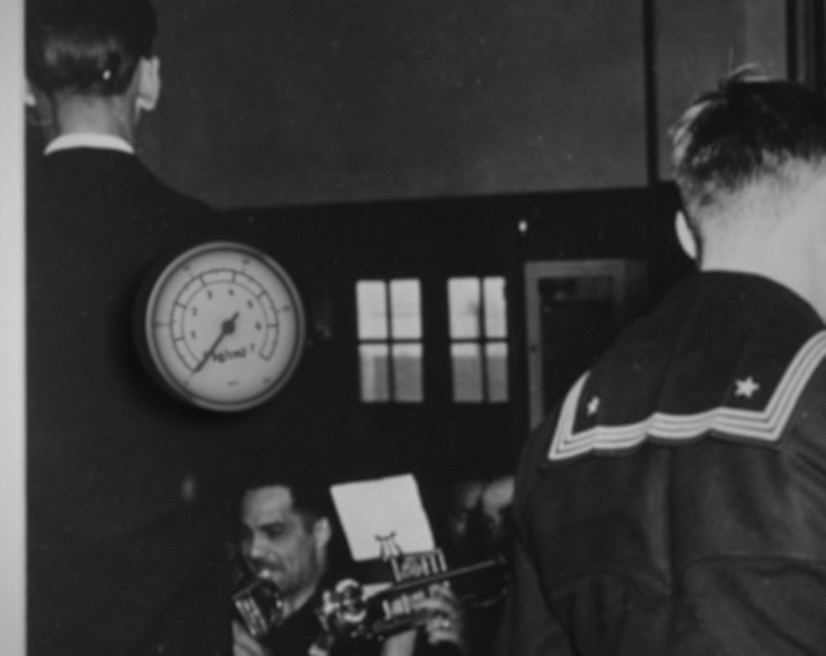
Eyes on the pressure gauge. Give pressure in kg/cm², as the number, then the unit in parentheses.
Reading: 0 (kg/cm²)
